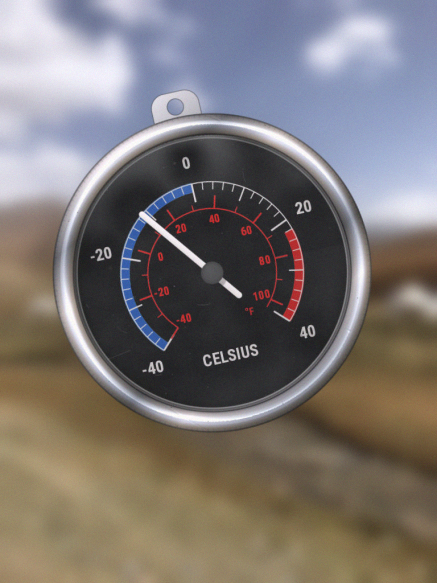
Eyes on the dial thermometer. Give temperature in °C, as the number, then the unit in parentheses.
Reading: -11 (°C)
